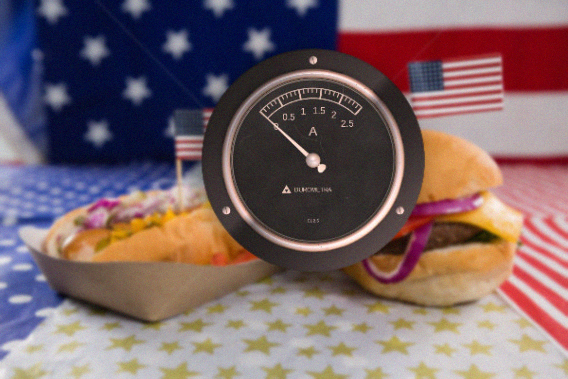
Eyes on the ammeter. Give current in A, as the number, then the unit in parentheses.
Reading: 0 (A)
